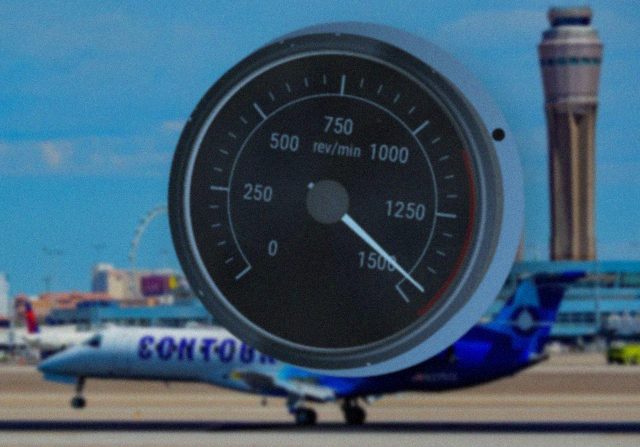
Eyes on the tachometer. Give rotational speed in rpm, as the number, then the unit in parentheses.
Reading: 1450 (rpm)
